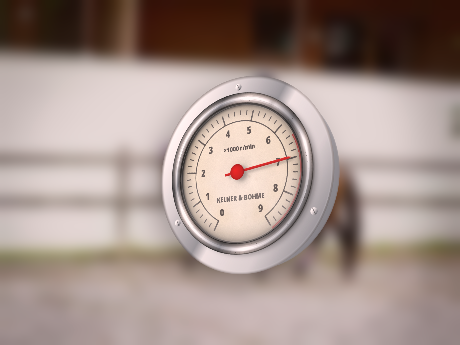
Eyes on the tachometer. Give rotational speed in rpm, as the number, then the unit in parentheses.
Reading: 7000 (rpm)
